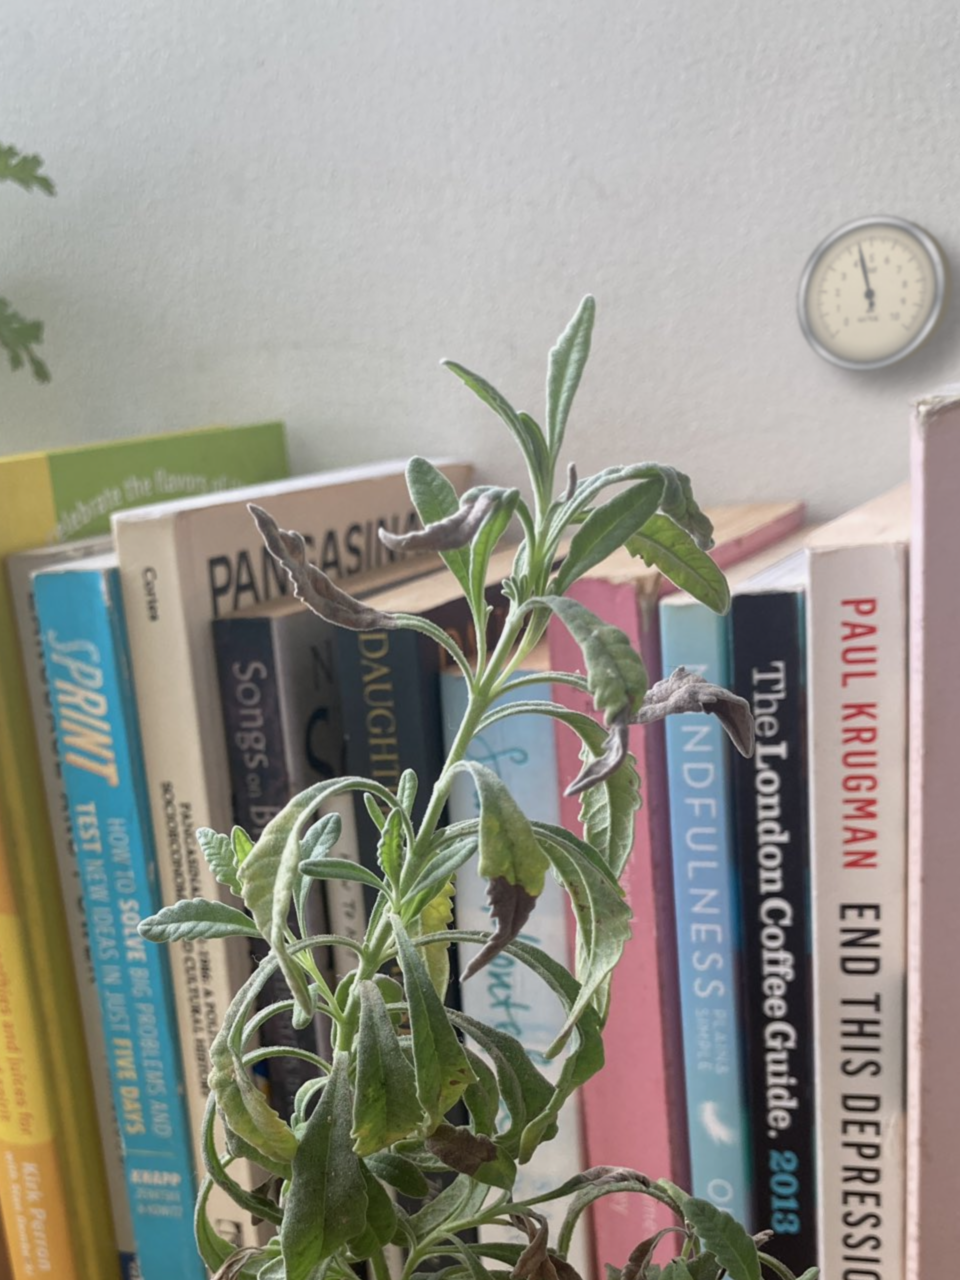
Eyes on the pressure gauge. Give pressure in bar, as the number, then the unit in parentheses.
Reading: 4.5 (bar)
